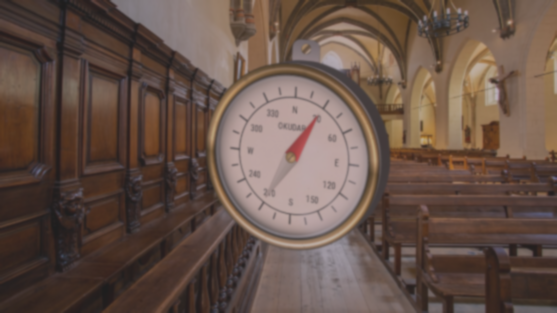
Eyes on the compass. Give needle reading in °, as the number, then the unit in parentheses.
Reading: 30 (°)
